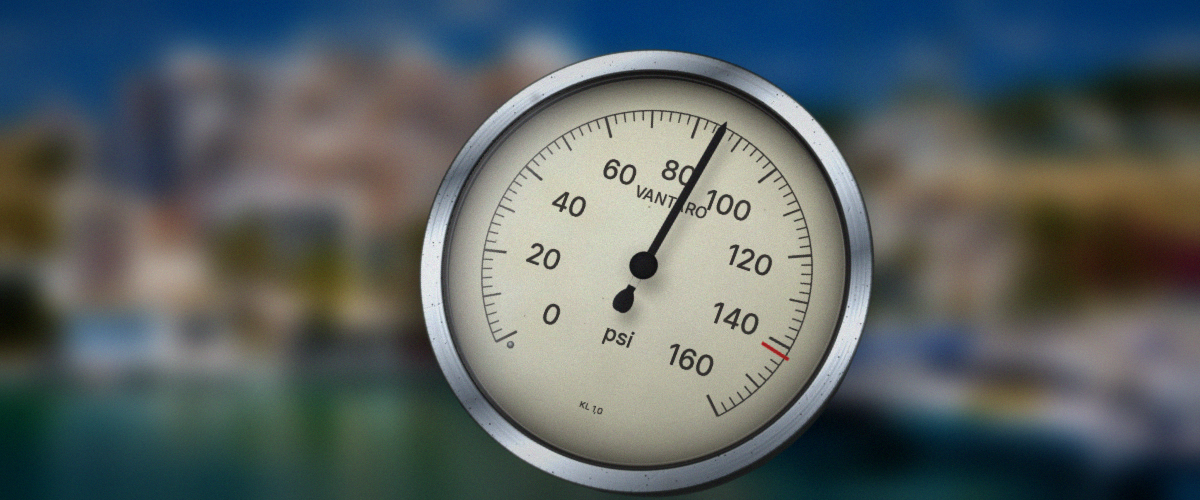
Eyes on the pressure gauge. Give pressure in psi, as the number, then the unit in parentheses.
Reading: 86 (psi)
